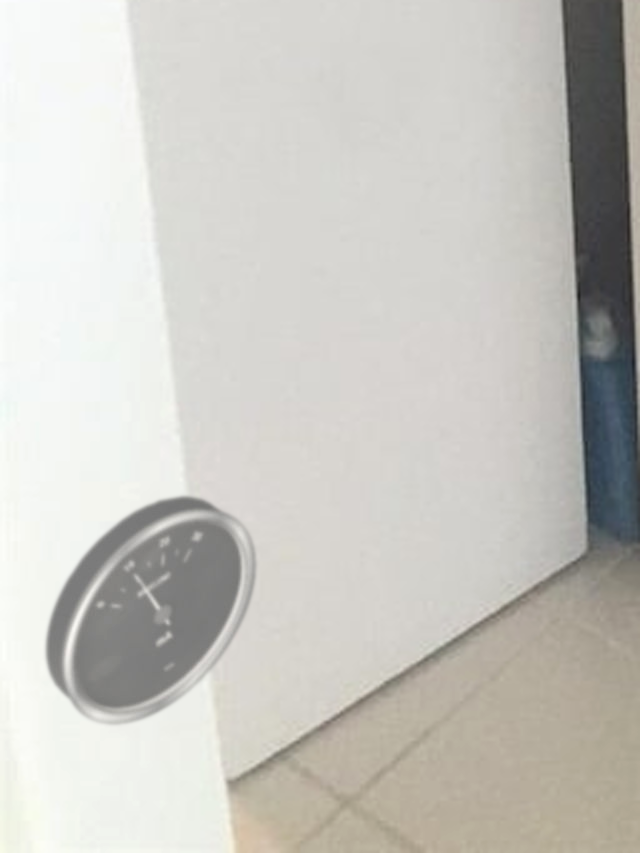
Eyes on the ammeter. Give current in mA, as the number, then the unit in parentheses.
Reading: 10 (mA)
